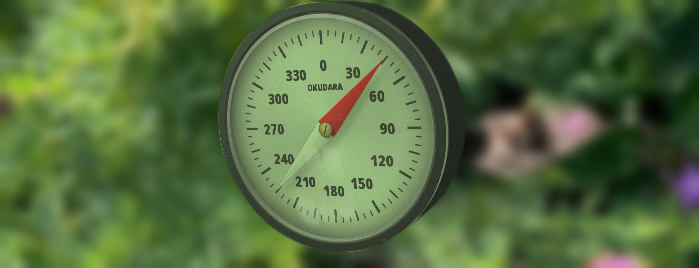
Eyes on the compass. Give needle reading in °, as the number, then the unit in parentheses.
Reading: 45 (°)
